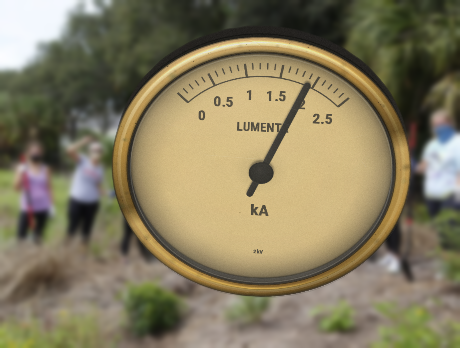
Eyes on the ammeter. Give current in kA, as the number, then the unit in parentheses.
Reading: 1.9 (kA)
